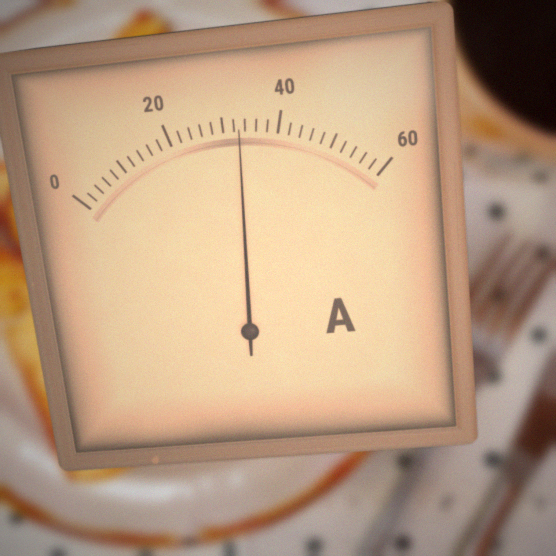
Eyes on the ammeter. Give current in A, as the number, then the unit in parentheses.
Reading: 33 (A)
